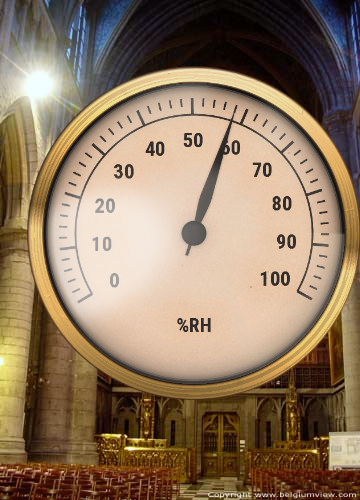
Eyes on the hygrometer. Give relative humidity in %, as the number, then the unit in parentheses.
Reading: 58 (%)
